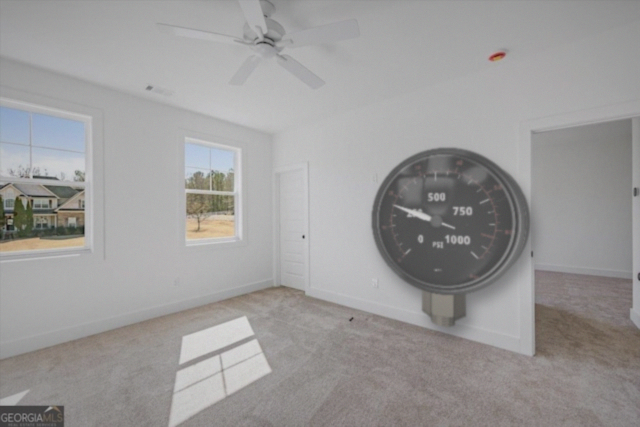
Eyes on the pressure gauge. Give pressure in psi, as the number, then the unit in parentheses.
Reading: 250 (psi)
